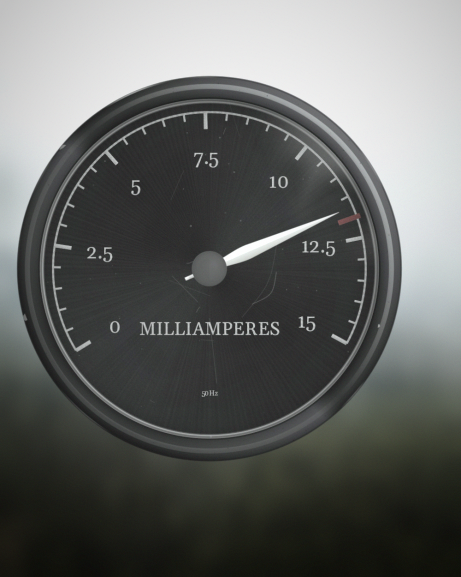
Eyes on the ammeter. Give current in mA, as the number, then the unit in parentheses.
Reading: 11.75 (mA)
